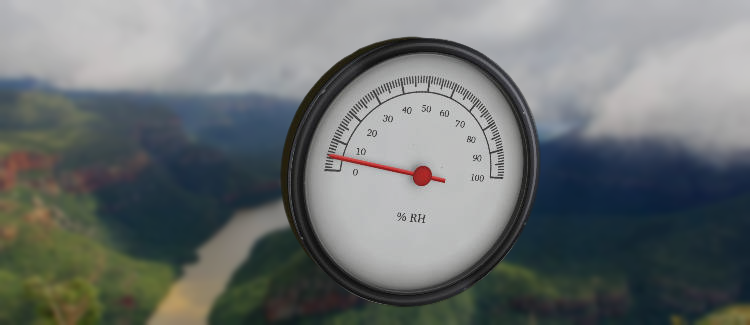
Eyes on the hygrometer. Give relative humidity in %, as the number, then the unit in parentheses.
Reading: 5 (%)
